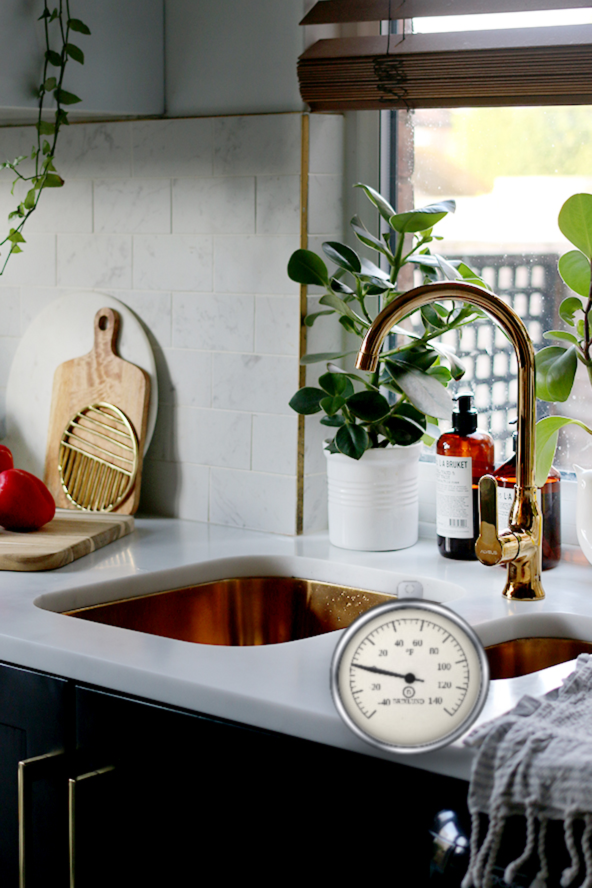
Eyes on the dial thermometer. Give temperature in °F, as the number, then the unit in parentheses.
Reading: 0 (°F)
